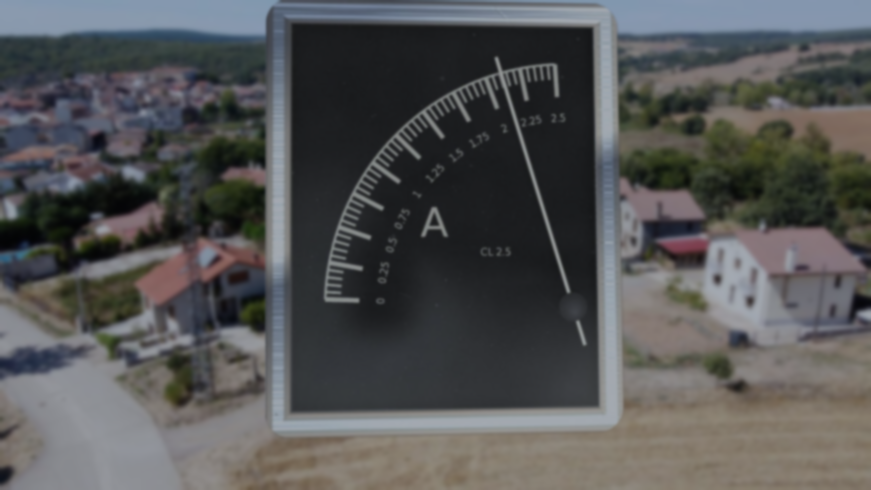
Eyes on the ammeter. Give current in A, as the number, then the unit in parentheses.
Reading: 2.1 (A)
